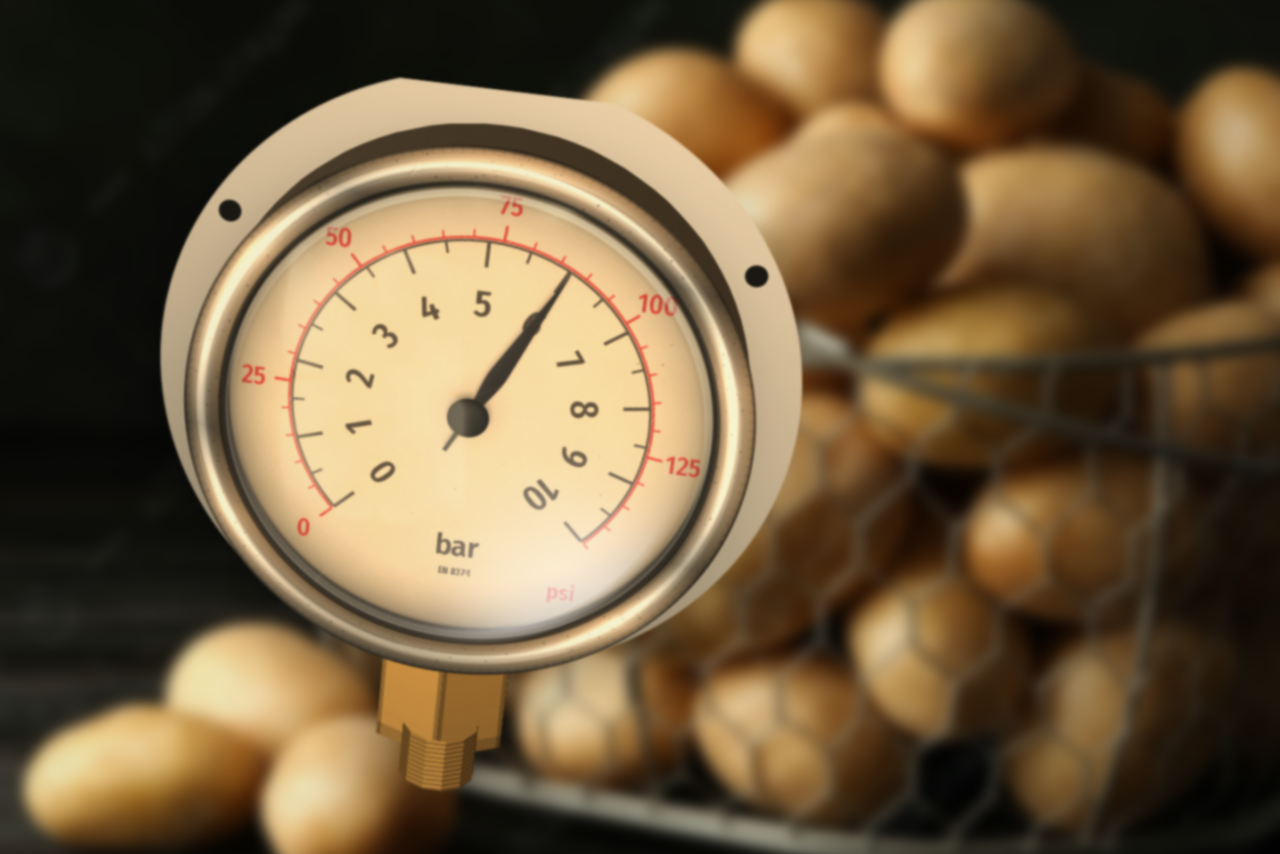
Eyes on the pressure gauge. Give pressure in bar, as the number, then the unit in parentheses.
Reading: 6 (bar)
